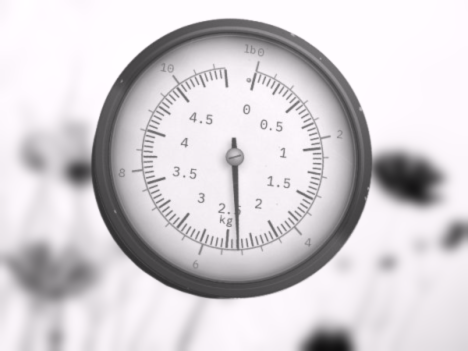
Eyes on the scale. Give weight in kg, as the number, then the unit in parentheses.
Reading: 2.4 (kg)
